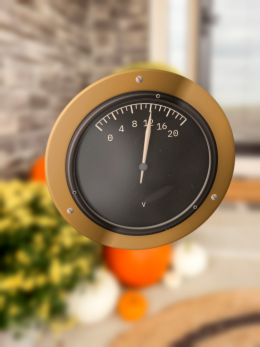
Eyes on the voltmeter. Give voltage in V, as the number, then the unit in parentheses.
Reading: 12 (V)
